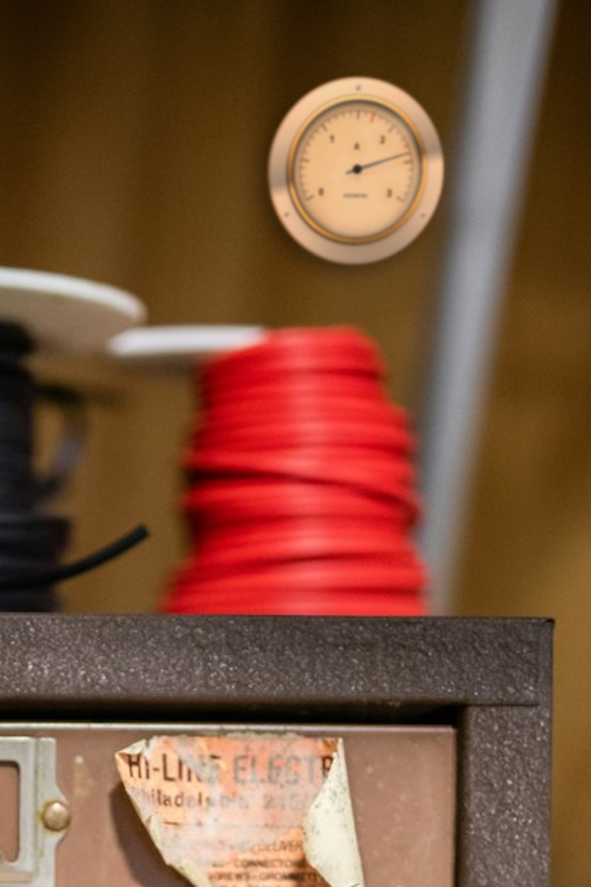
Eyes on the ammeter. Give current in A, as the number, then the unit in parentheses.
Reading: 2.4 (A)
